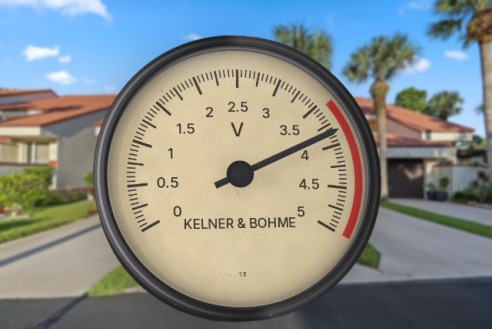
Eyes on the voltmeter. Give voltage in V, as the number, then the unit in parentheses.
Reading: 3.85 (V)
